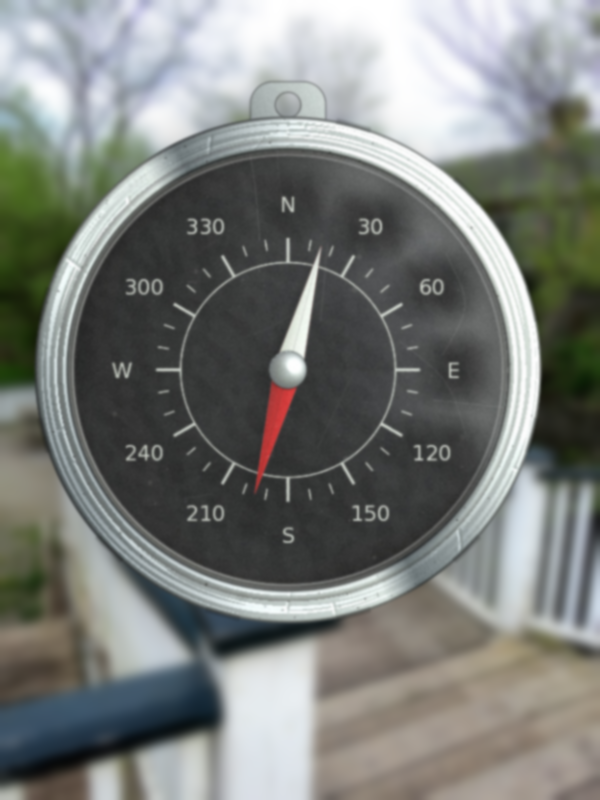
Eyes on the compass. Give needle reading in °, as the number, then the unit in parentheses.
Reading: 195 (°)
